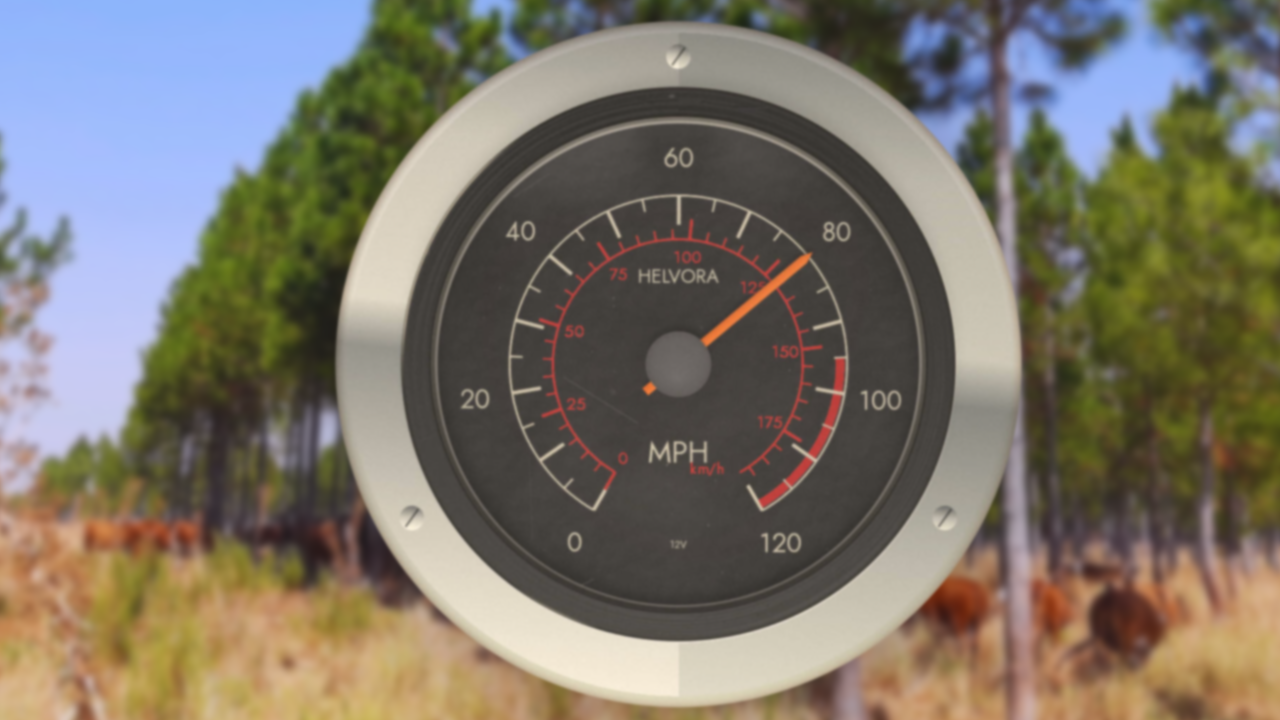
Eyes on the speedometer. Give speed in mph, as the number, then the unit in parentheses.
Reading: 80 (mph)
